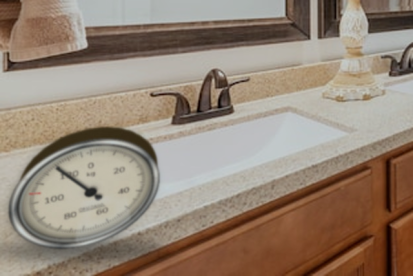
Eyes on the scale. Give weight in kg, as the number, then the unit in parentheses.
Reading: 120 (kg)
